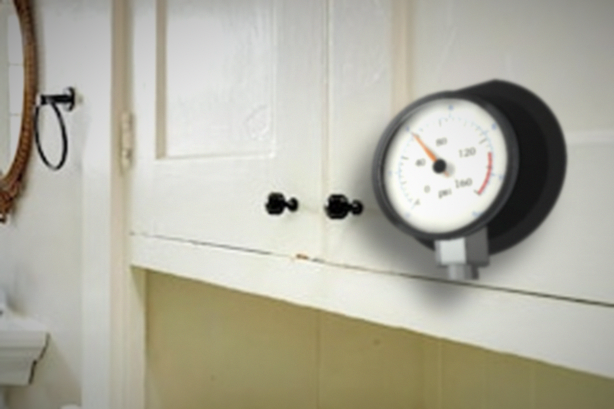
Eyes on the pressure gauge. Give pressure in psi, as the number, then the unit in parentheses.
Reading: 60 (psi)
